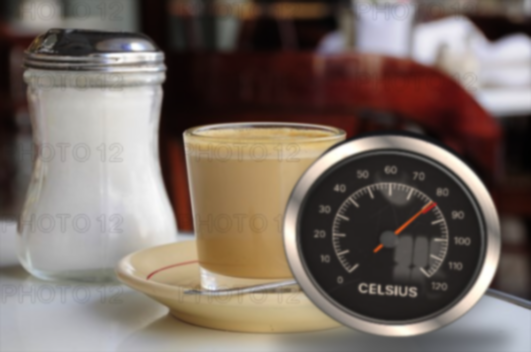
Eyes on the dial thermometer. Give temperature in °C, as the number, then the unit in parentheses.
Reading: 80 (°C)
